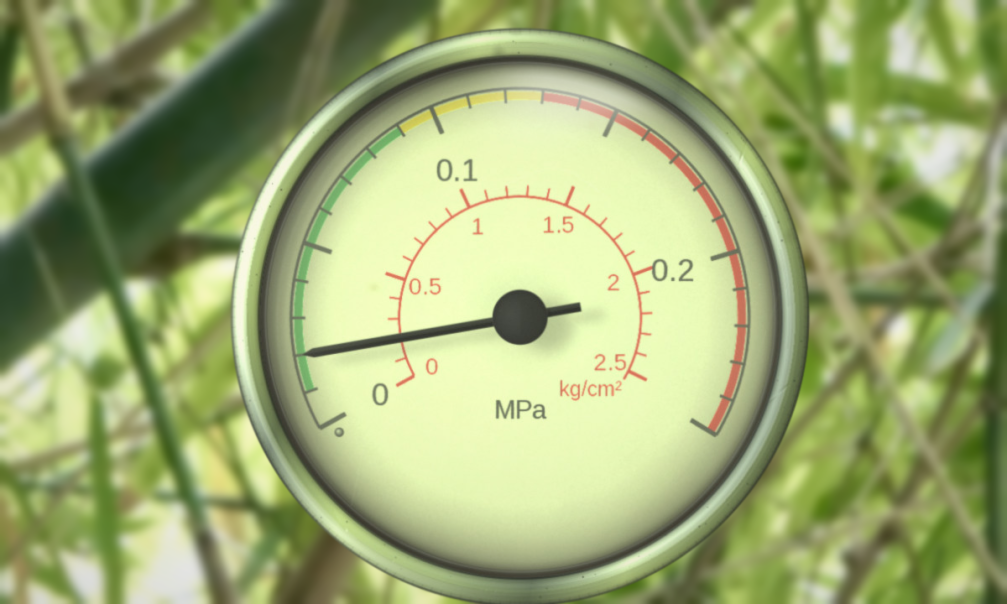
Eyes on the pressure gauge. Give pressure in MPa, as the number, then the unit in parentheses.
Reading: 0.02 (MPa)
